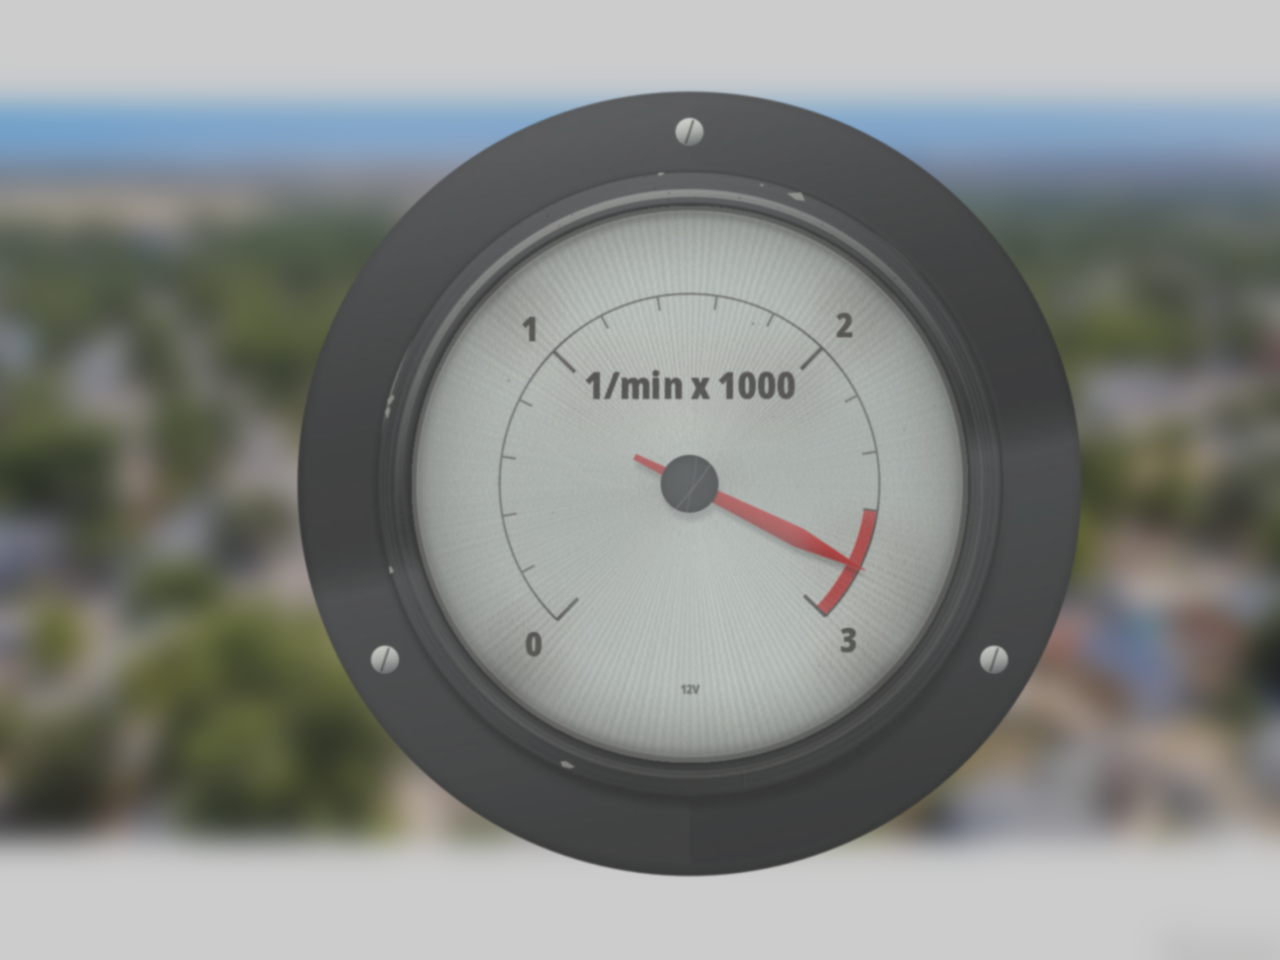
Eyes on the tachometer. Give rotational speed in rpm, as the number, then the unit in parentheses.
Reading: 2800 (rpm)
